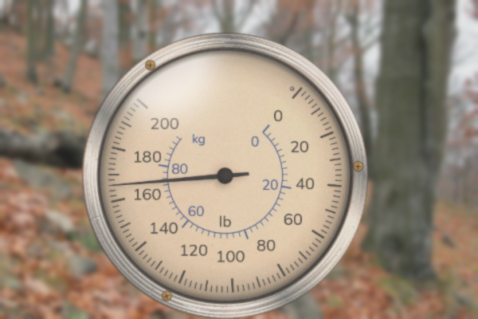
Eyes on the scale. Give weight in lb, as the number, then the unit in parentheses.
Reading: 166 (lb)
